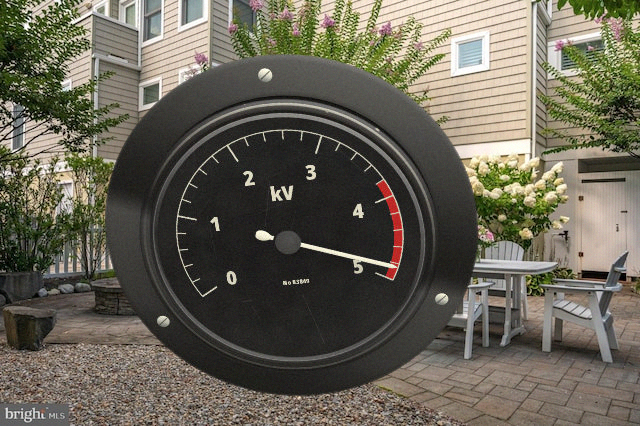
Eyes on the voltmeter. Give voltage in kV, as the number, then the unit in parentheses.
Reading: 4.8 (kV)
